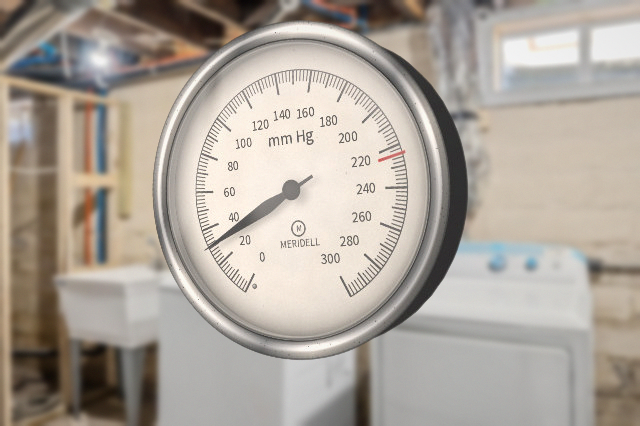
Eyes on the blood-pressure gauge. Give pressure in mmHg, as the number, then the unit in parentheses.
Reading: 30 (mmHg)
